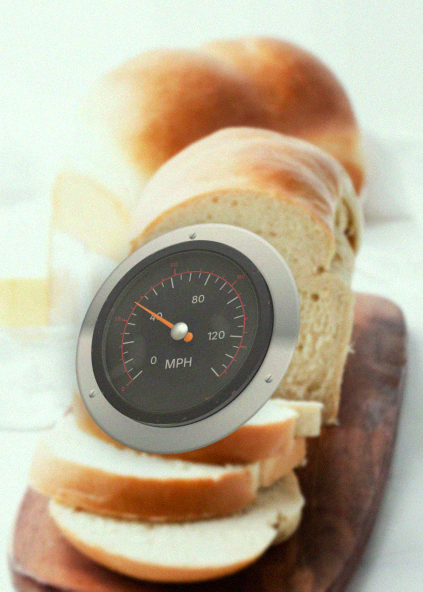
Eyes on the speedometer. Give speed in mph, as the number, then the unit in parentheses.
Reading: 40 (mph)
